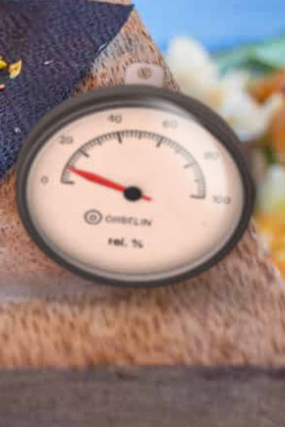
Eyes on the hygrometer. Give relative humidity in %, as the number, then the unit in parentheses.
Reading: 10 (%)
